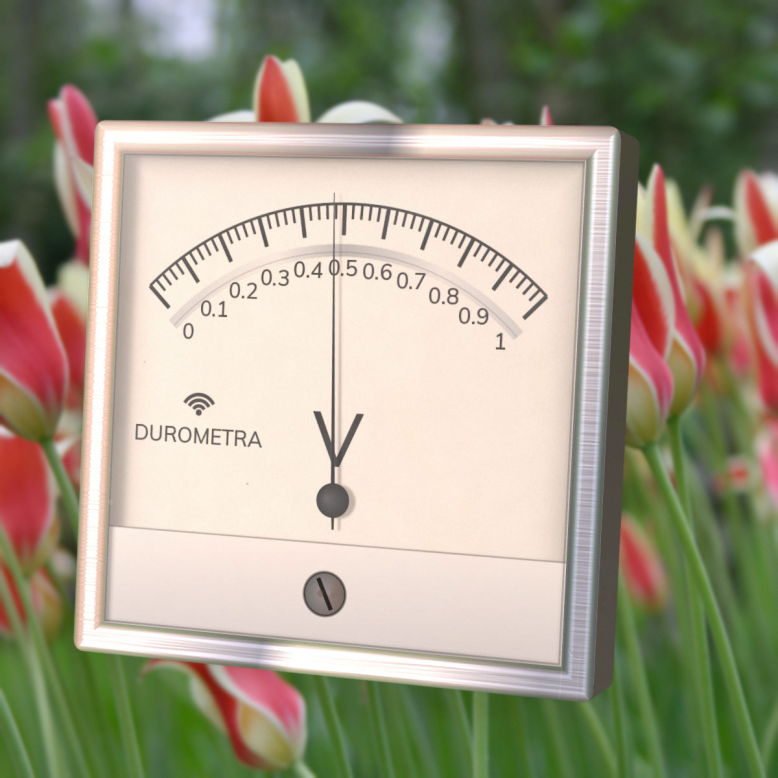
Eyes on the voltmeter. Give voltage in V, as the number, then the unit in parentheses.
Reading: 0.48 (V)
